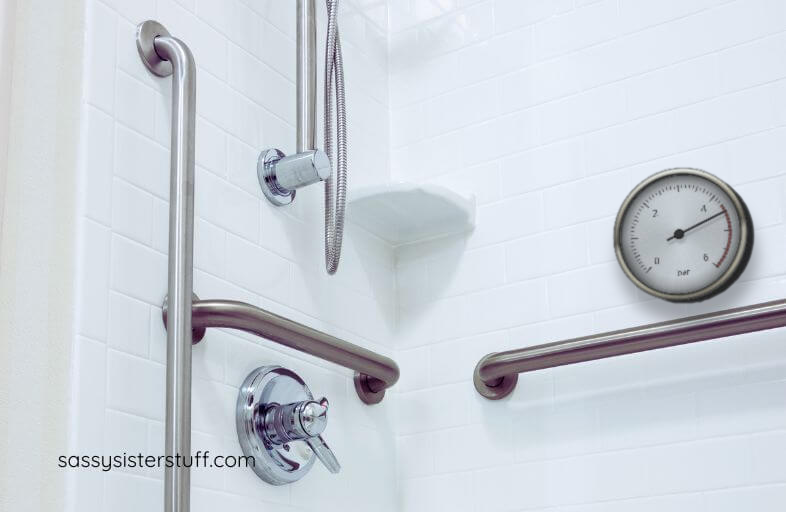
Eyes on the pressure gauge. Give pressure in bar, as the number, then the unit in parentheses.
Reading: 4.5 (bar)
